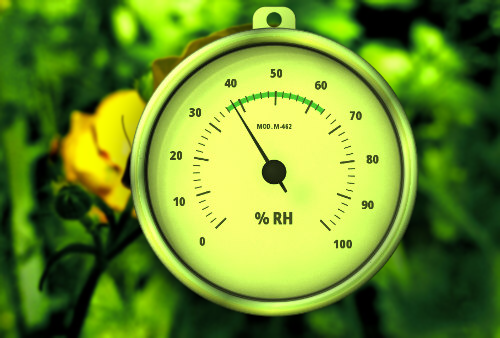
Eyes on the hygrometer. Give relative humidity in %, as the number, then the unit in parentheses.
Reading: 38 (%)
